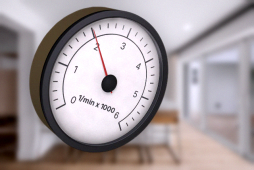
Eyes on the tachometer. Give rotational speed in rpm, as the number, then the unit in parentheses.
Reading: 2000 (rpm)
